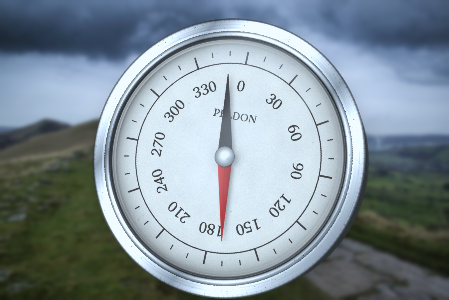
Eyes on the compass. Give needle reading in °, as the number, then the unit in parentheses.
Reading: 170 (°)
